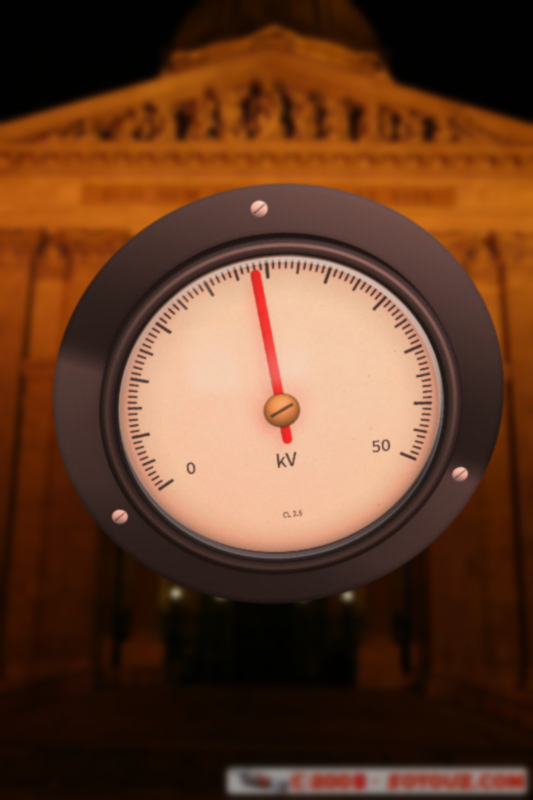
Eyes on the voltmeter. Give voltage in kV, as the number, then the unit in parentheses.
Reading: 24 (kV)
